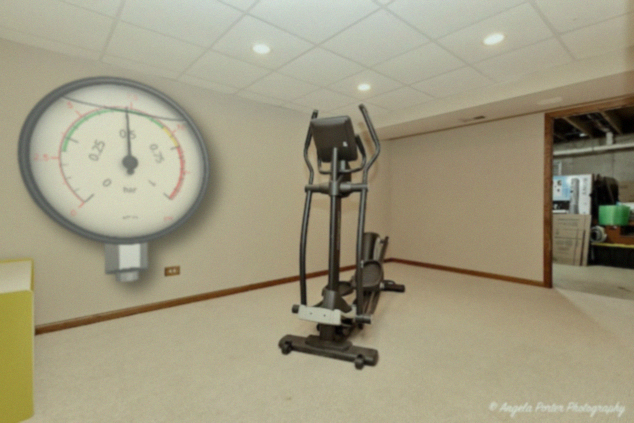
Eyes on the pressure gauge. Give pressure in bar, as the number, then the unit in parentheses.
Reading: 0.5 (bar)
